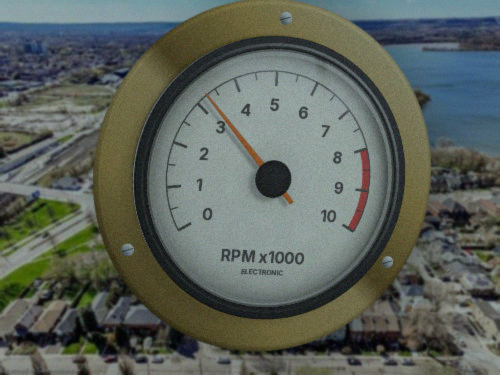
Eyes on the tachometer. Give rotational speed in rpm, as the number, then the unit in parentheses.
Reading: 3250 (rpm)
